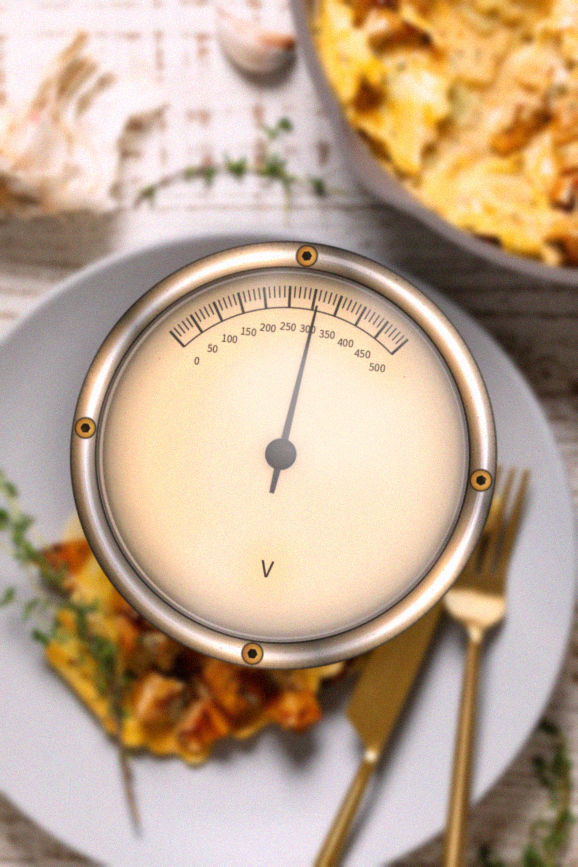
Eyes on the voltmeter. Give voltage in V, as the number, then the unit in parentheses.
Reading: 310 (V)
